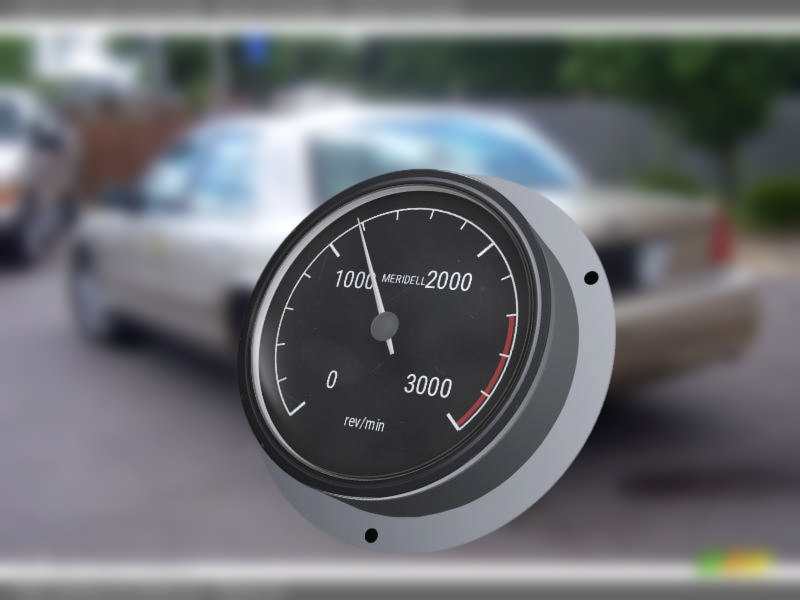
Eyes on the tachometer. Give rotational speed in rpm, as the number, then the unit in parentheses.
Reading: 1200 (rpm)
